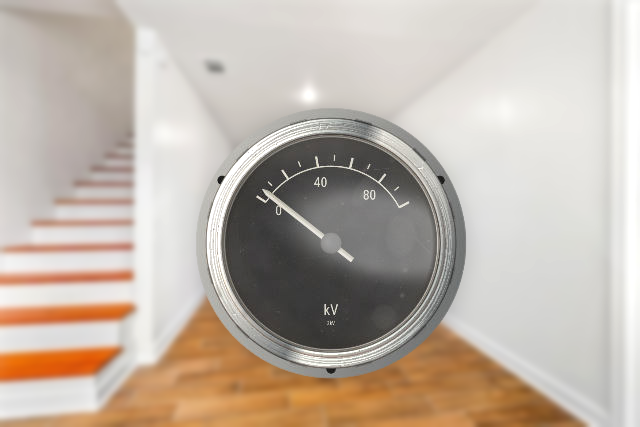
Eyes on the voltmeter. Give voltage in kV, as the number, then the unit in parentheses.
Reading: 5 (kV)
